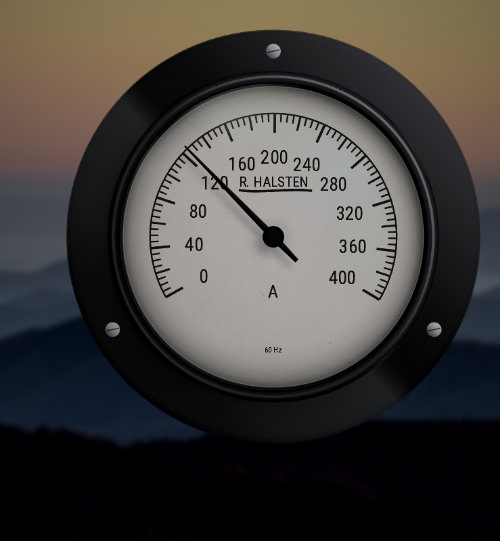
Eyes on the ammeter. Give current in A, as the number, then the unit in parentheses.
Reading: 125 (A)
